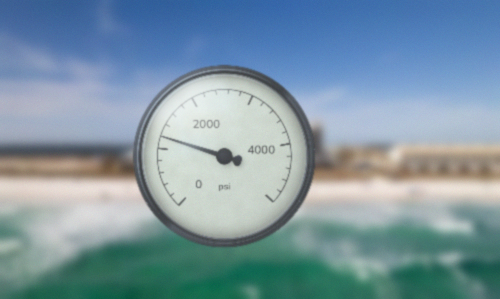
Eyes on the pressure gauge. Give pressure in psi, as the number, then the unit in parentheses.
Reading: 1200 (psi)
